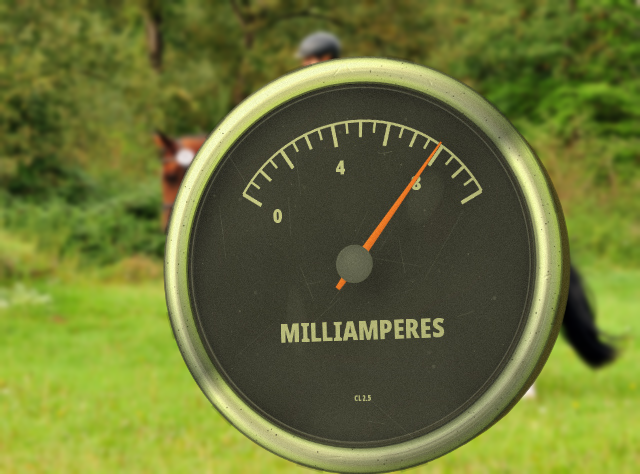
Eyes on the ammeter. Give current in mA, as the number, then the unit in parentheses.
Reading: 8 (mA)
